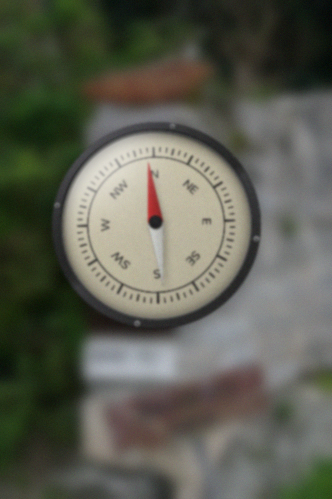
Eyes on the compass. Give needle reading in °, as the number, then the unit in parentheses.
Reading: 355 (°)
